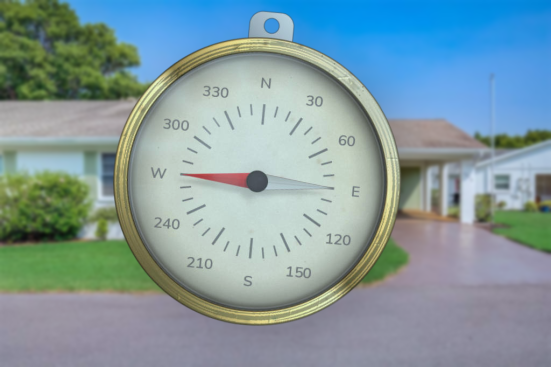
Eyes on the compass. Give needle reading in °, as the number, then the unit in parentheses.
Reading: 270 (°)
